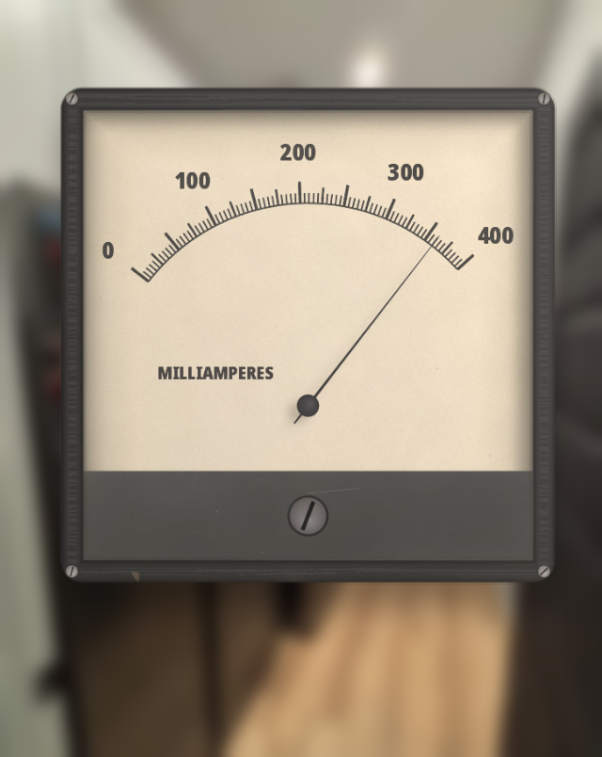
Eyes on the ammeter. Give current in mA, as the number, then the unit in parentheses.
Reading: 360 (mA)
